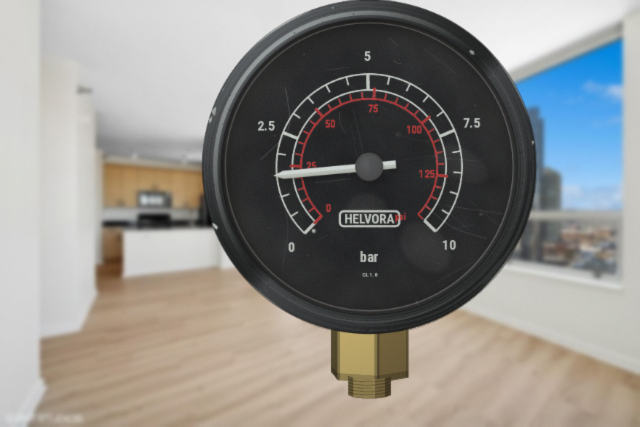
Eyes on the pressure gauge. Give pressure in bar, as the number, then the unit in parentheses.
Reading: 1.5 (bar)
